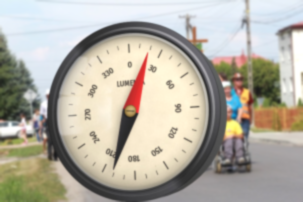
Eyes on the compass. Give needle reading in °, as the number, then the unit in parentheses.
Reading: 20 (°)
